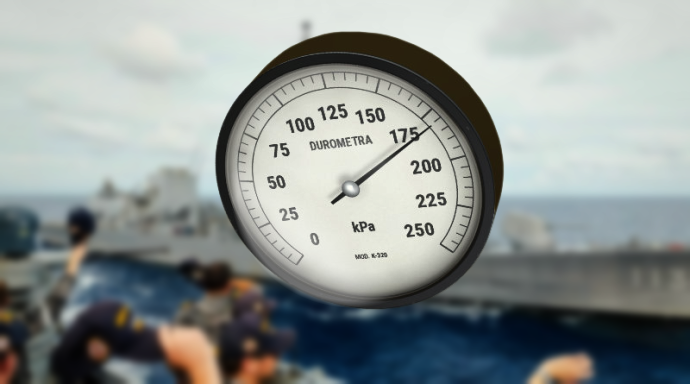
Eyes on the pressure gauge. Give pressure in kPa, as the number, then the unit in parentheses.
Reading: 180 (kPa)
